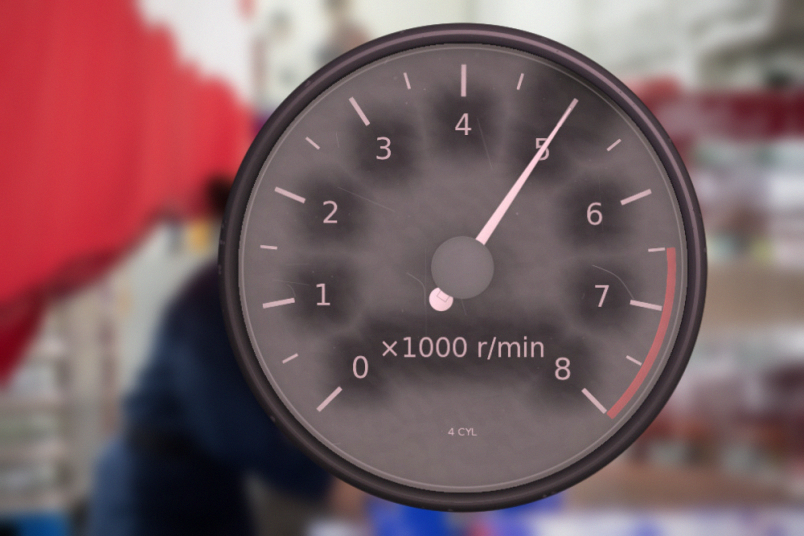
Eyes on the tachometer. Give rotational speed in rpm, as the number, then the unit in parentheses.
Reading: 5000 (rpm)
